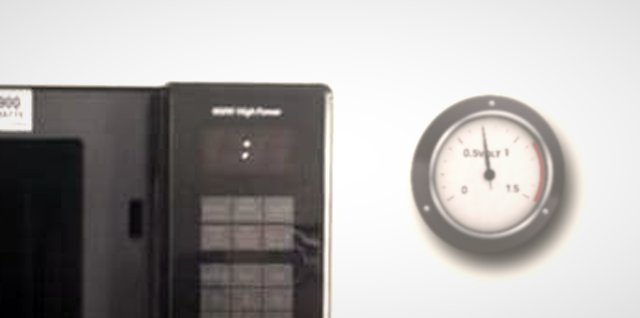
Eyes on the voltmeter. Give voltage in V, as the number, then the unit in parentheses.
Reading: 0.7 (V)
